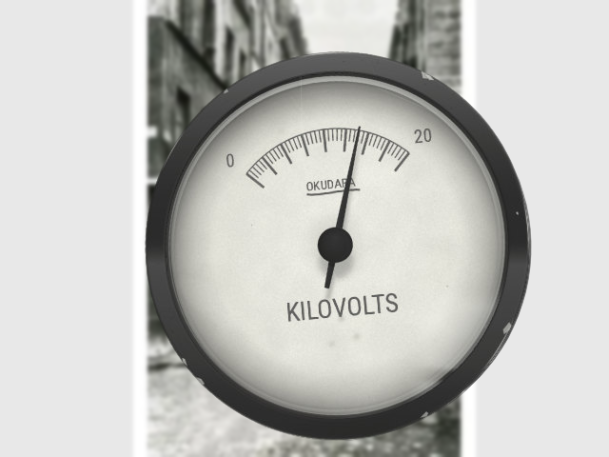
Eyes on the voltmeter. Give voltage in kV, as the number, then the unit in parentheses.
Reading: 14 (kV)
